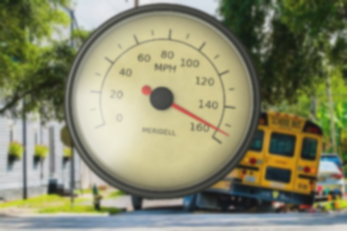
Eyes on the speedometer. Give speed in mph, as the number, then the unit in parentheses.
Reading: 155 (mph)
